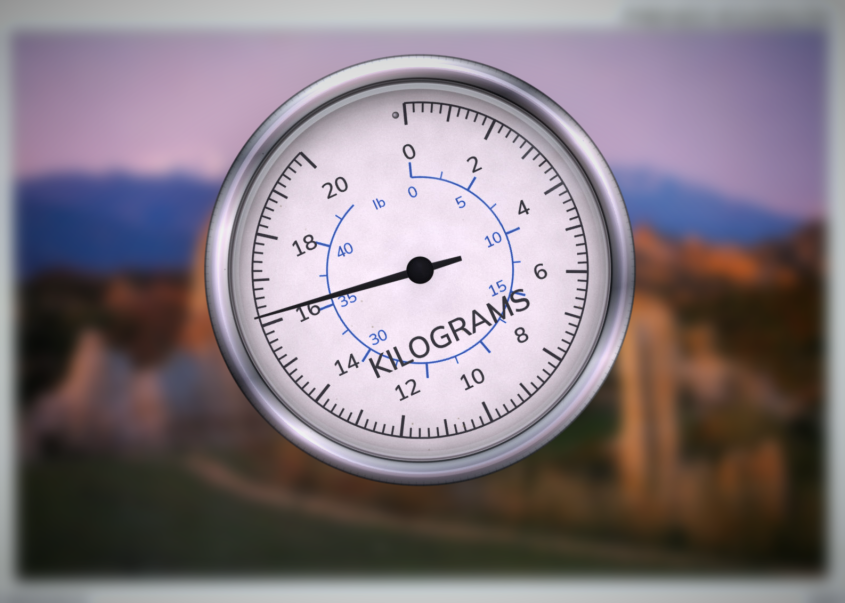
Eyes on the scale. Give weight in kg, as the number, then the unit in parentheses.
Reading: 16.2 (kg)
